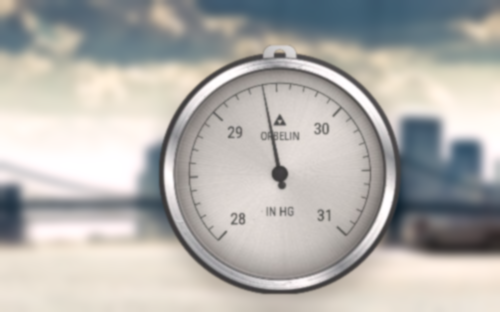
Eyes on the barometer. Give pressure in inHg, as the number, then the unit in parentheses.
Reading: 29.4 (inHg)
